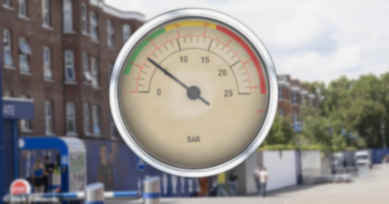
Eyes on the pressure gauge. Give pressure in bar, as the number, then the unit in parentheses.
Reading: 5 (bar)
